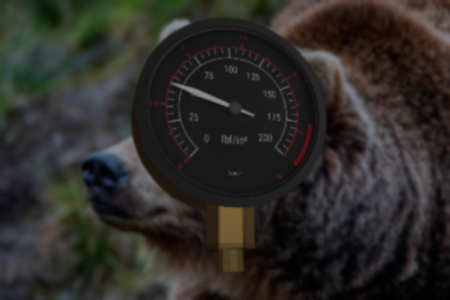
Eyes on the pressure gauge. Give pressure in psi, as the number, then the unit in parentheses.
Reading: 50 (psi)
